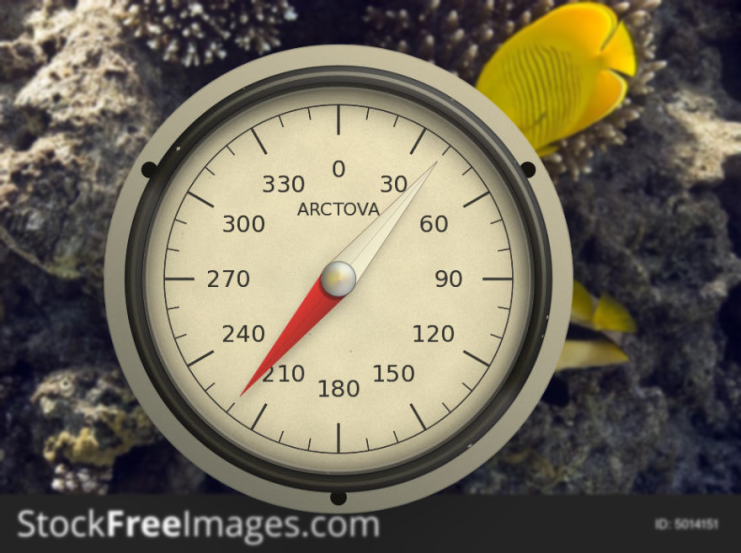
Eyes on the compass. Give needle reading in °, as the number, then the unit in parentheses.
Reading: 220 (°)
